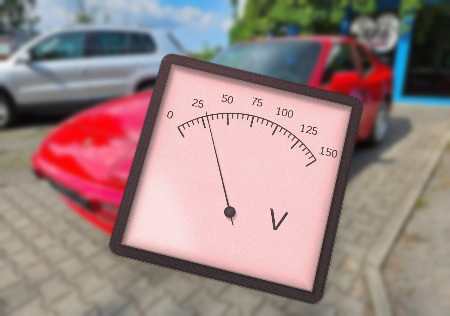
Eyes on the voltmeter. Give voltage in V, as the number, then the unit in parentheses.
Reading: 30 (V)
